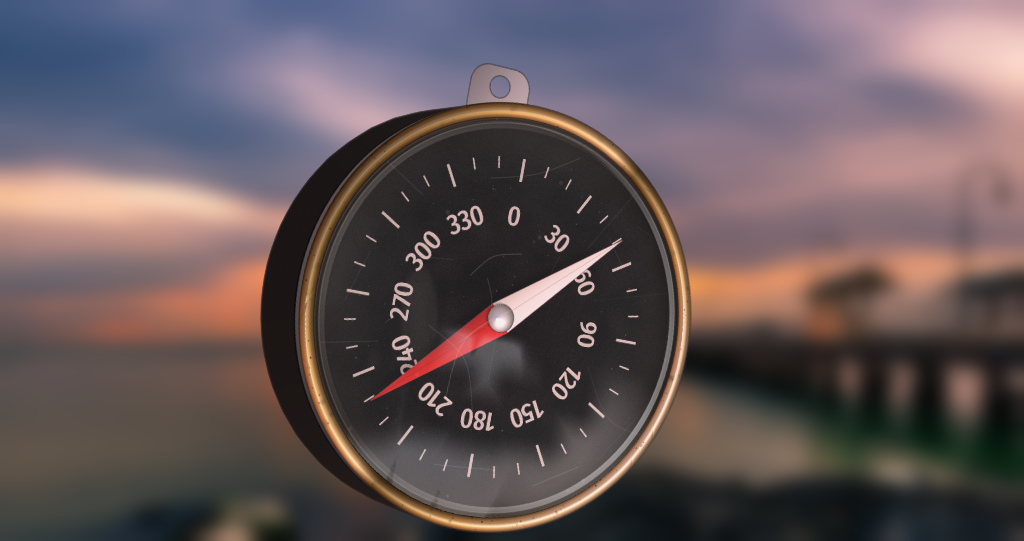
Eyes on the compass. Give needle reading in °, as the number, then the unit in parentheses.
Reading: 230 (°)
